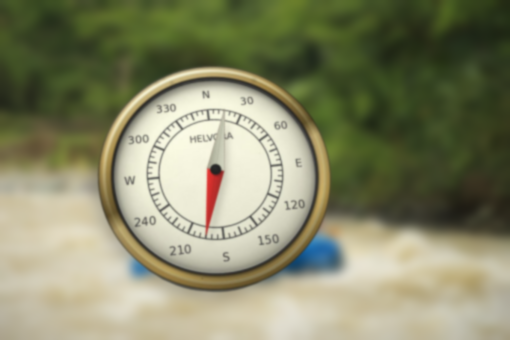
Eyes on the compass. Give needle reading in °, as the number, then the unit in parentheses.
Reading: 195 (°)
